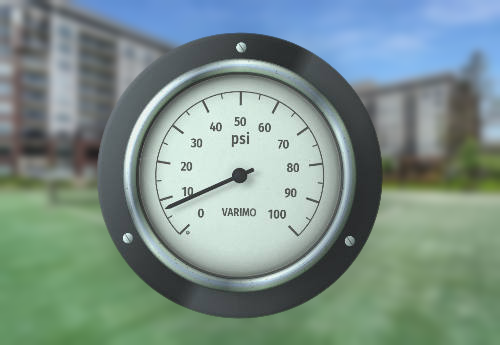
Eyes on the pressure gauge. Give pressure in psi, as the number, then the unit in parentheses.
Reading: 7.5 (psi)
